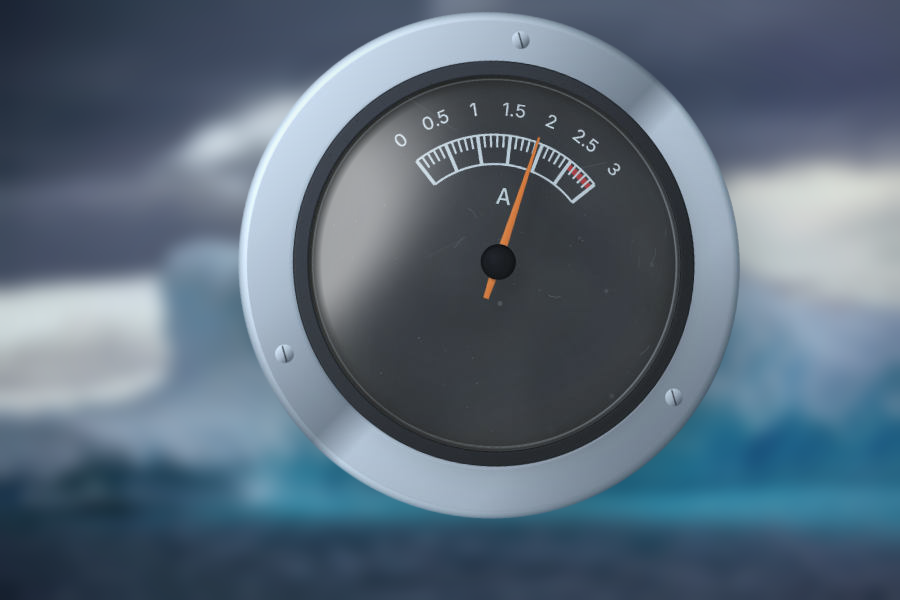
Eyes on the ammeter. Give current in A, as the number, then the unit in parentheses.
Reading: 1.9 (A)
